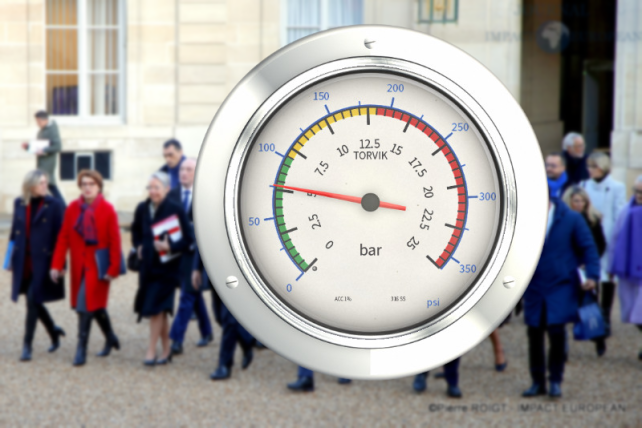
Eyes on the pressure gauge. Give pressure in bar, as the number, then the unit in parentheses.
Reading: 5.25 (bar)
